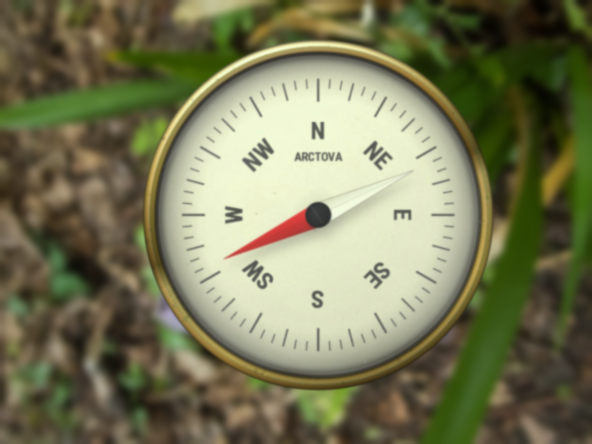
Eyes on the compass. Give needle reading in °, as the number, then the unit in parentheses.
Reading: 245 (°)
